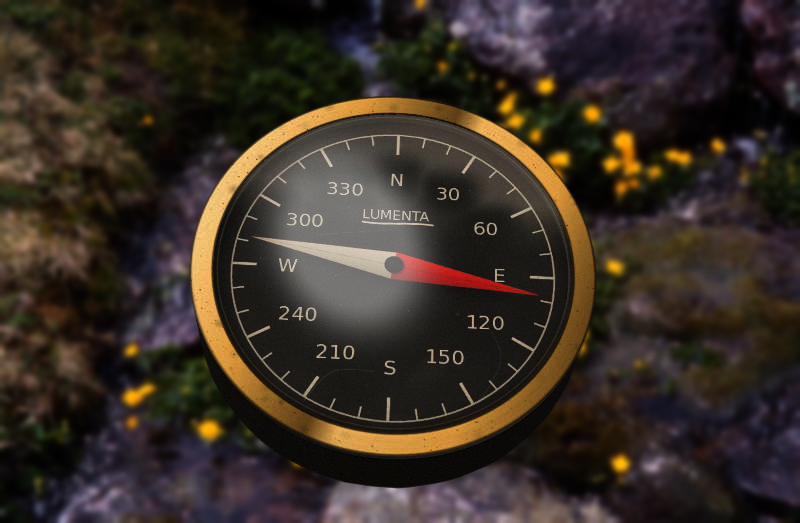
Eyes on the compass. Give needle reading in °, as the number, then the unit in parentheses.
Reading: 100 (°)
